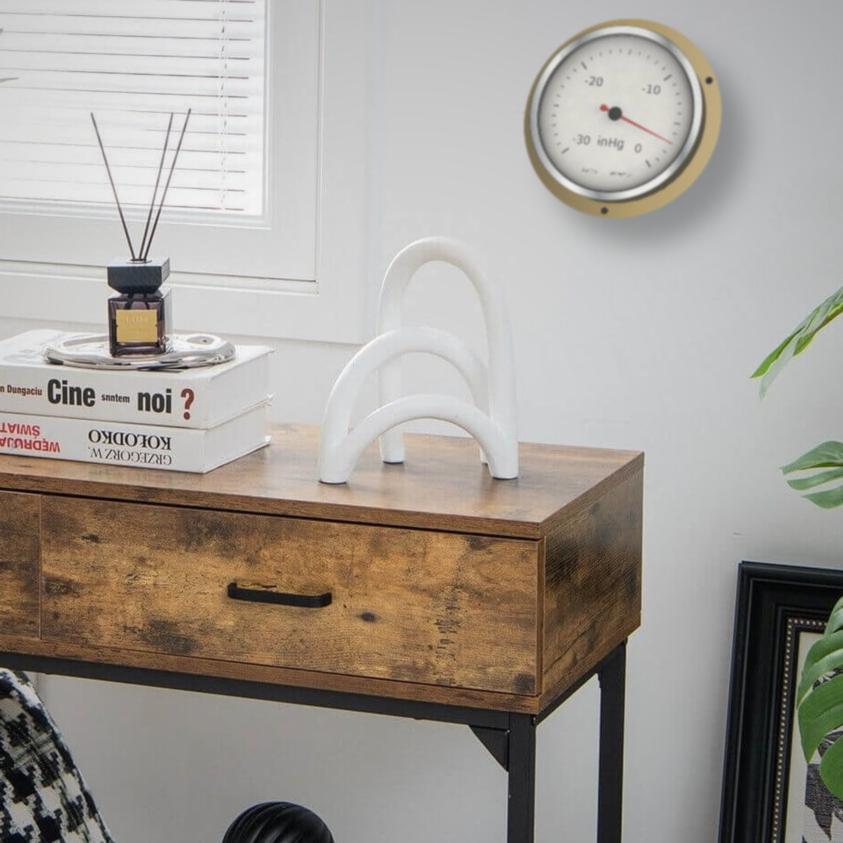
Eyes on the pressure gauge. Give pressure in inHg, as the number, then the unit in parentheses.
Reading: -3 (inHg)
